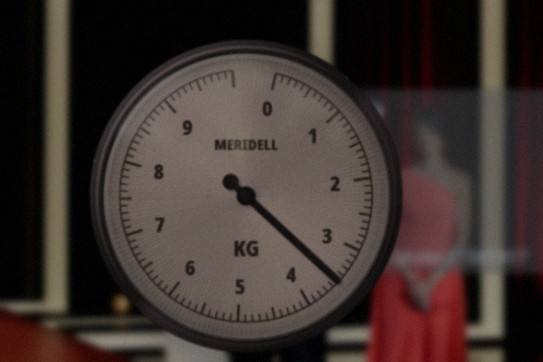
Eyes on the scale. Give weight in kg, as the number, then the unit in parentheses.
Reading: 3.5 (kg)
